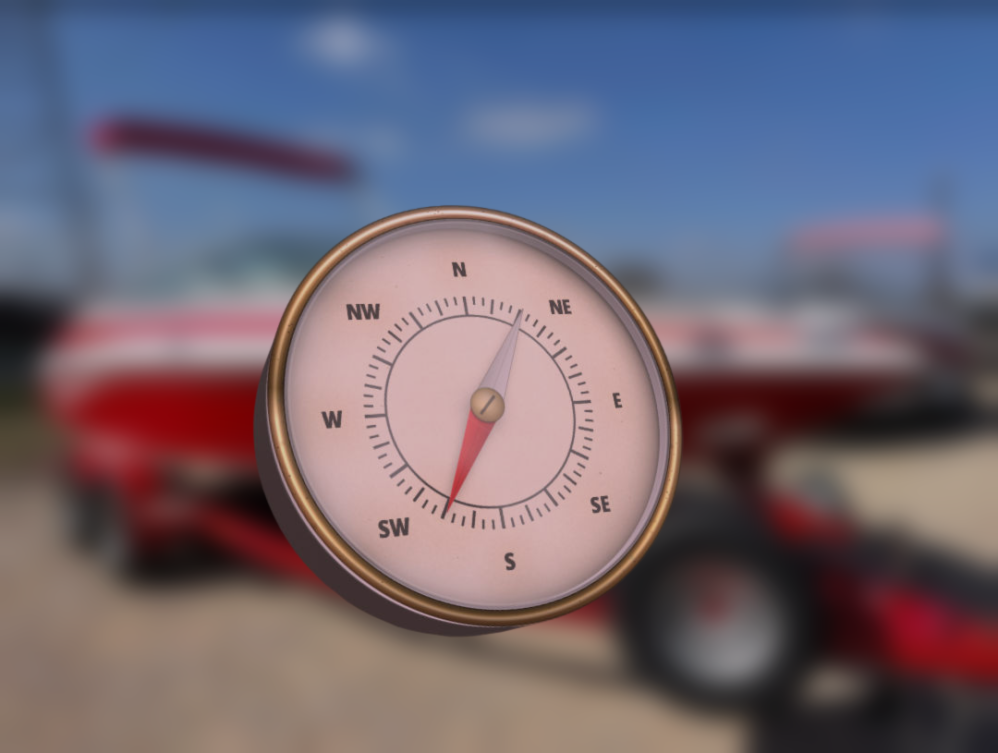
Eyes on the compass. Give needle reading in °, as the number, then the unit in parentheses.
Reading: 210 (°)
